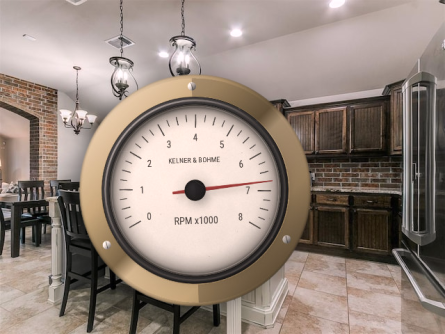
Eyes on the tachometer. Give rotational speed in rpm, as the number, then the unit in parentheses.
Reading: 6750 (rpm)
